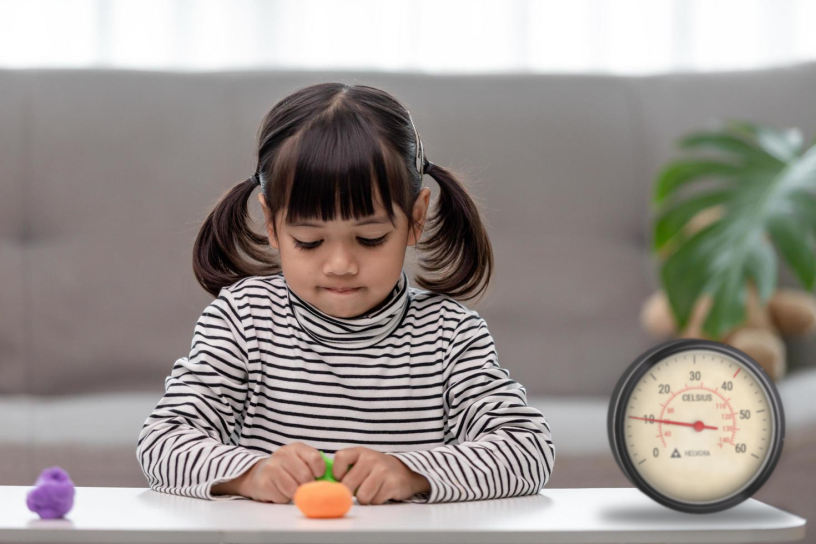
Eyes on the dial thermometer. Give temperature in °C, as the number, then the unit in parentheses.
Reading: 10 (°C)
